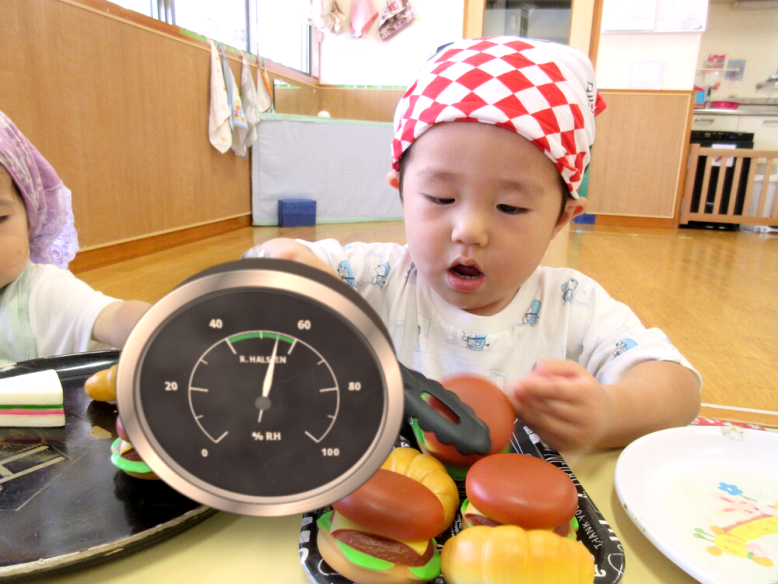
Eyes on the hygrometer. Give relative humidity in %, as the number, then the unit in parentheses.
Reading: 55 (%)
